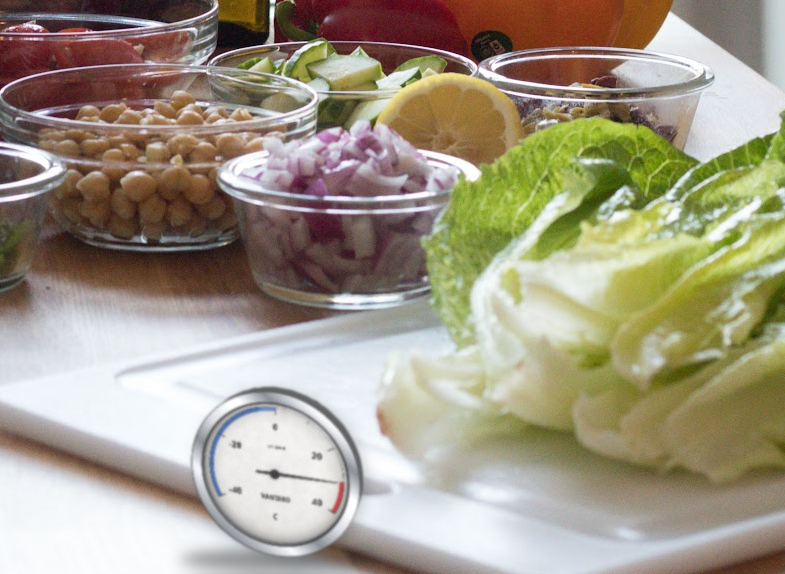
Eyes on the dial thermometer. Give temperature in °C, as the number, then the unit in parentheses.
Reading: 30 (°C)
